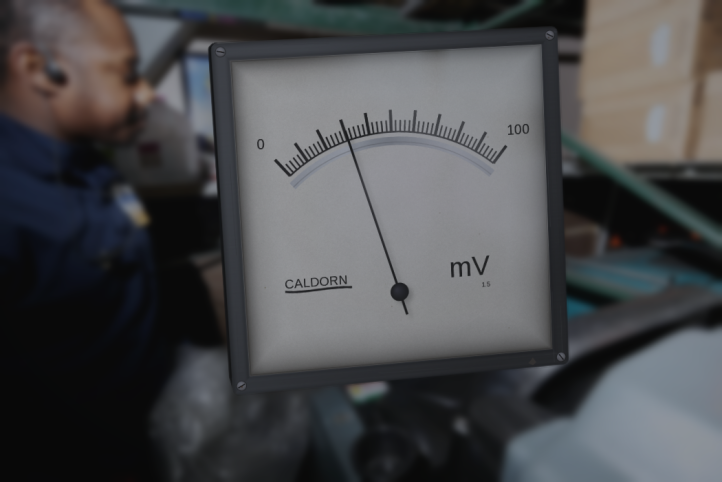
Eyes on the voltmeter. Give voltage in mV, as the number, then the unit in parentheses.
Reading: 30 (mV)
